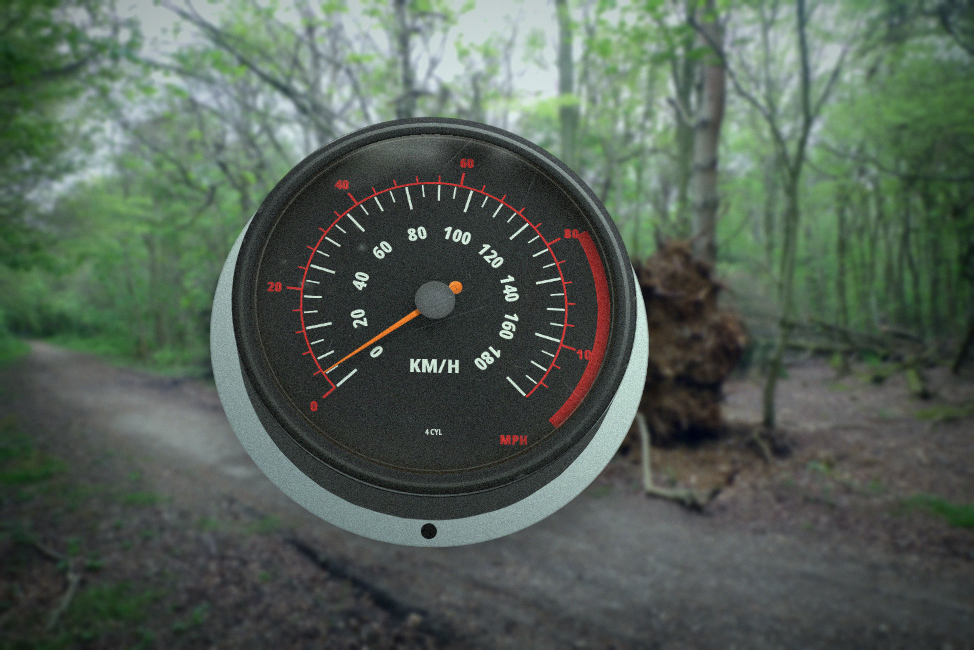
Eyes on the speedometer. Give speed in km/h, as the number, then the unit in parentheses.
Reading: 5 (km/h)
